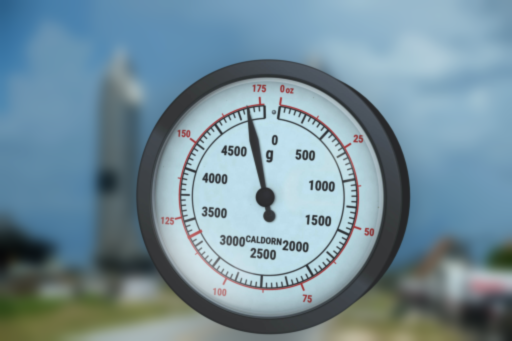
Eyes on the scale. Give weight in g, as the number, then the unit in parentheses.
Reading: 4850 (g)
